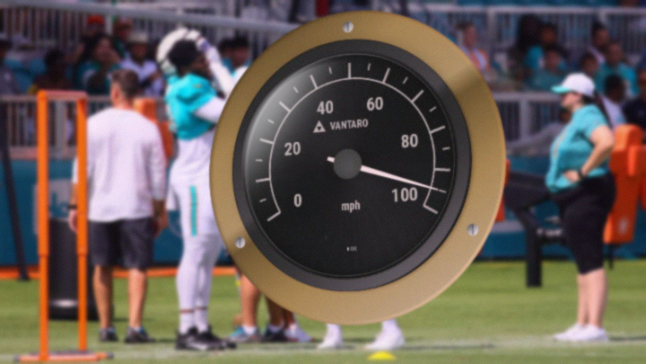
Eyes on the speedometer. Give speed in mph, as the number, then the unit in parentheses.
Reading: 95 (mph)
